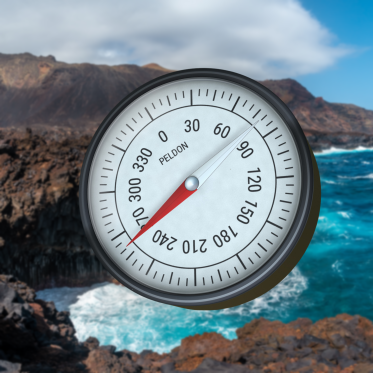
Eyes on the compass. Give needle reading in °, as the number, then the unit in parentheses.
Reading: 260 (°)
